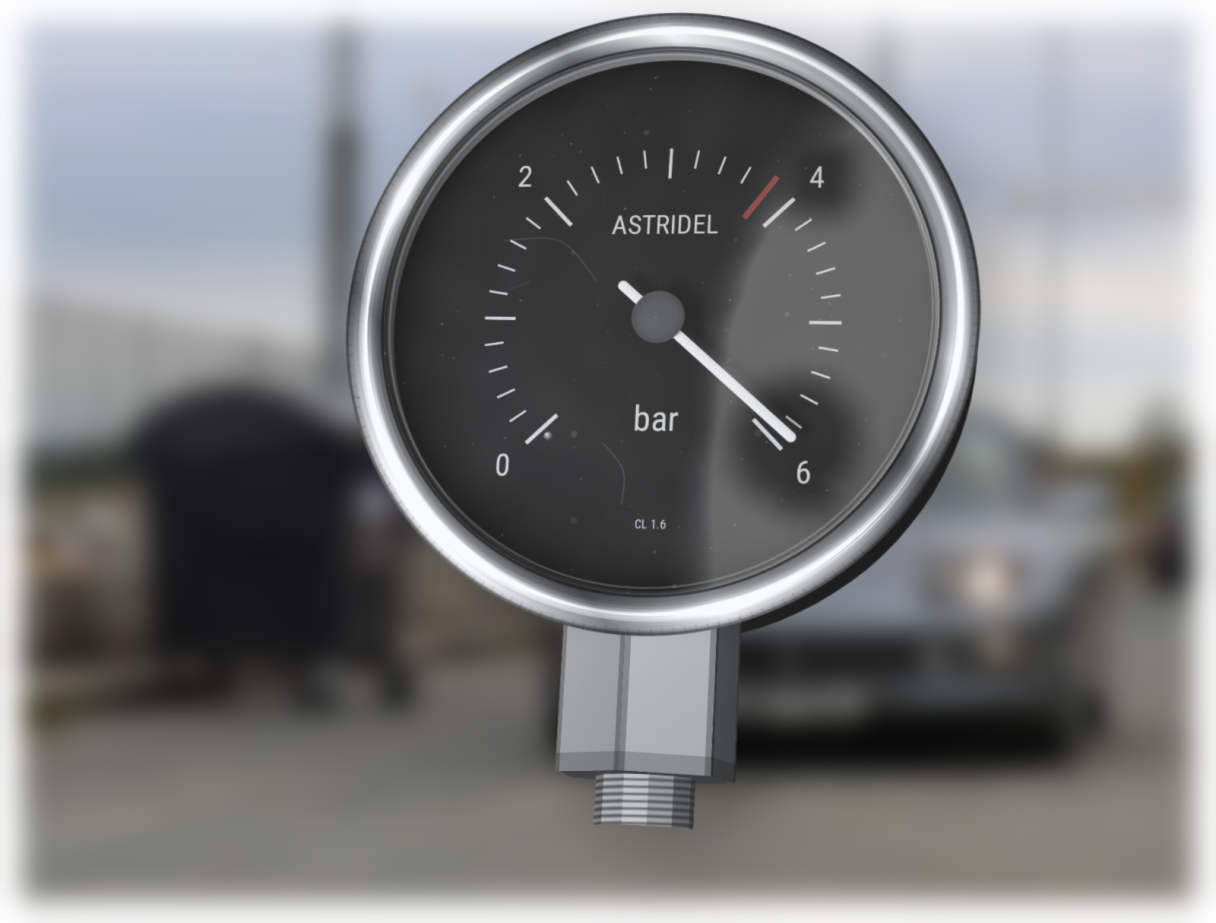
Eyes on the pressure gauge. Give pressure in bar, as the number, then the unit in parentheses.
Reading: 5.9 (bar)
